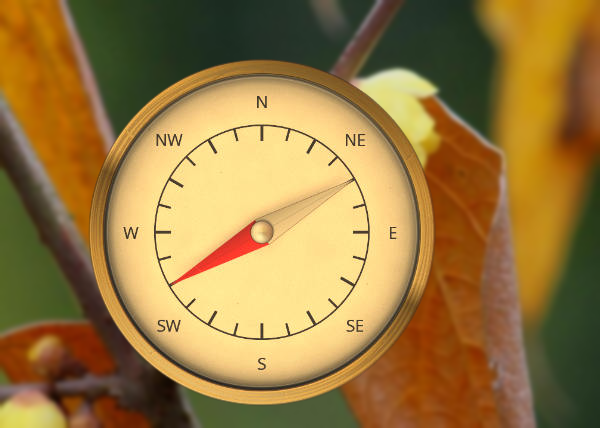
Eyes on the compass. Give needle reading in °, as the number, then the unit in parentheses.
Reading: 240 (°)
